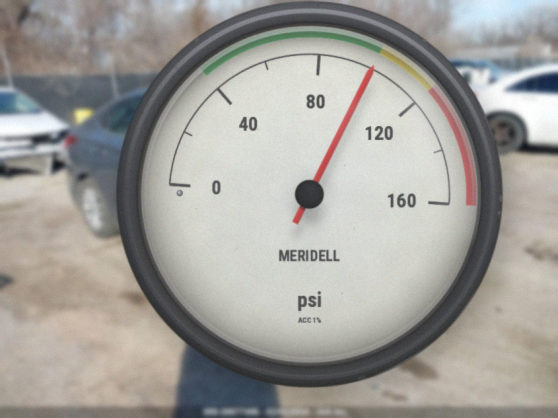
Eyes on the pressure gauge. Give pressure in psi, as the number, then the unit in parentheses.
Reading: 100 (psi)
